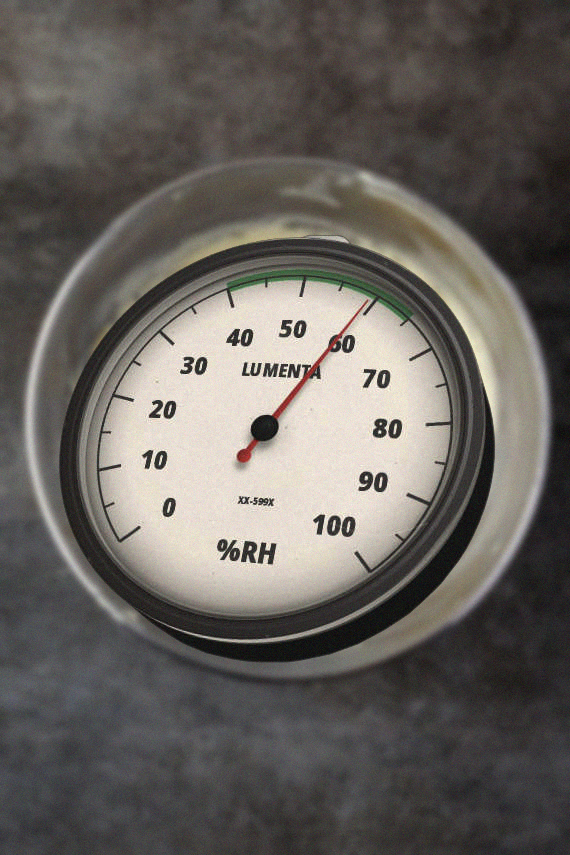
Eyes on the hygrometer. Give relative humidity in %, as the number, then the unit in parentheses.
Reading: 60 (%)
